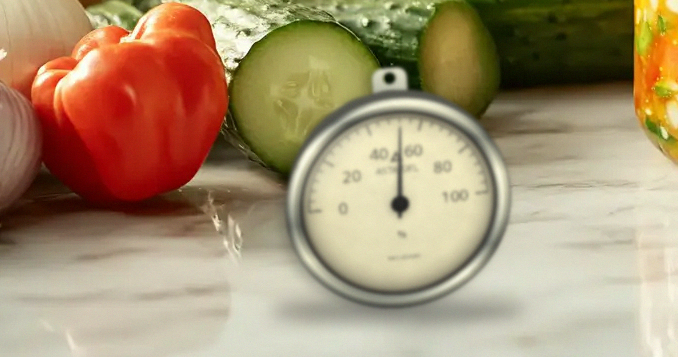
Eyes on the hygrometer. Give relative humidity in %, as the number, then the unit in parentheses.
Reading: 52 (%)
